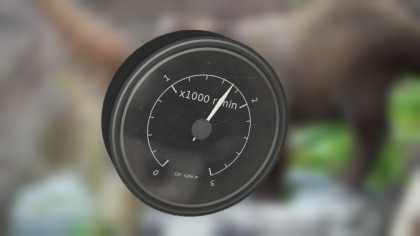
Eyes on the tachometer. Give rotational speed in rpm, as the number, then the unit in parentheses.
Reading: 1700 (rpm)
